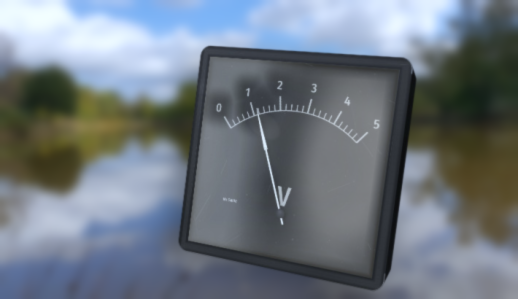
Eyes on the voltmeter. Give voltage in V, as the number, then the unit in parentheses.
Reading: 1.2 (V)
